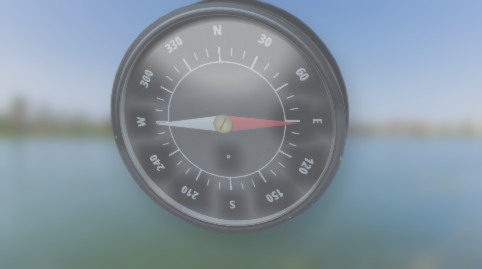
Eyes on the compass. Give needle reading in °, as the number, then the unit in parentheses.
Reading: 90 (°)
